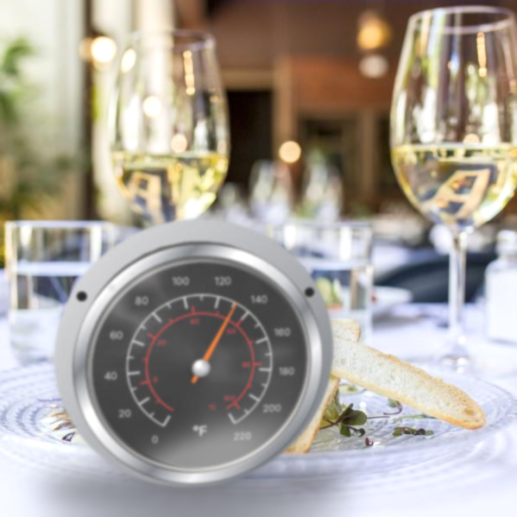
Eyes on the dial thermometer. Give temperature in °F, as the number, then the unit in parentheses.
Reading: 130 (°F)
